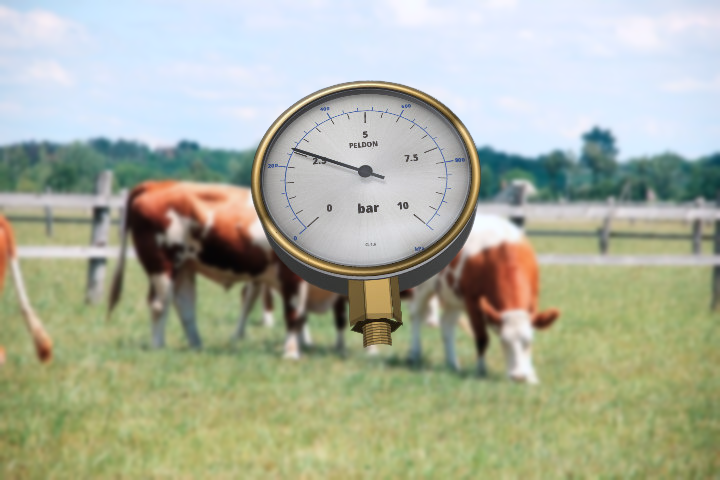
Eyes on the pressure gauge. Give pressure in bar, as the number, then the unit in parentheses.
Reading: 2.5 (bar)
